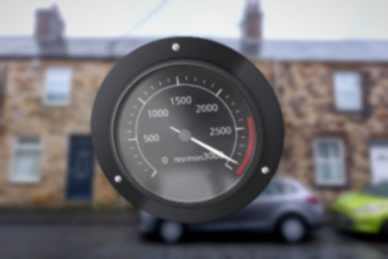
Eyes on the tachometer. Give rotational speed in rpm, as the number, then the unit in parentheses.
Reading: 2900 (rpm)
